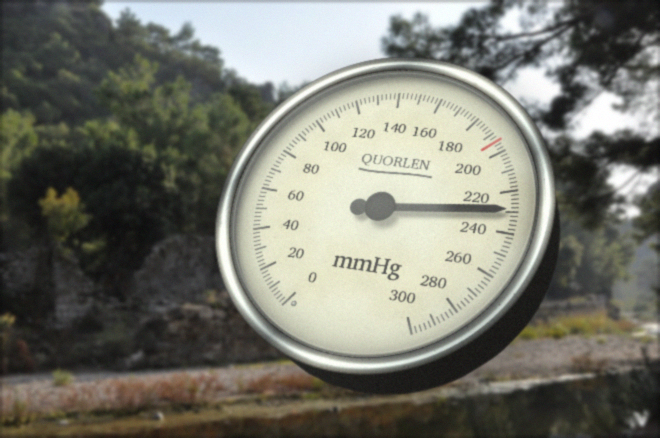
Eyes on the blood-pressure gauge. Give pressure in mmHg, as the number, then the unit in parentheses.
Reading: 230 (mmHg)
